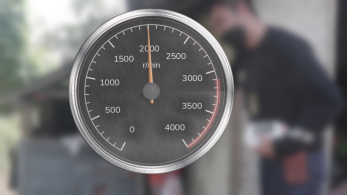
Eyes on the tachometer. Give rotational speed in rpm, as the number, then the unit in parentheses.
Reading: 2000 (rpm)
